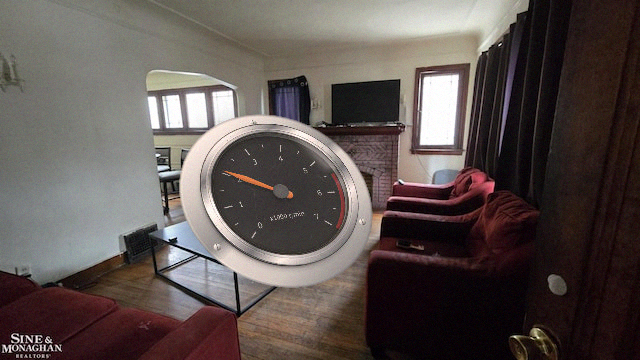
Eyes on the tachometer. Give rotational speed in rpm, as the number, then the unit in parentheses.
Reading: 2000 (rpm)
